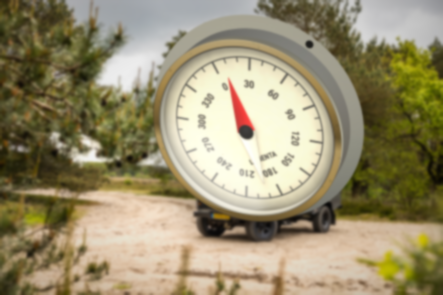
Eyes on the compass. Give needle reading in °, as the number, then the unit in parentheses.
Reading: 10 (°)
